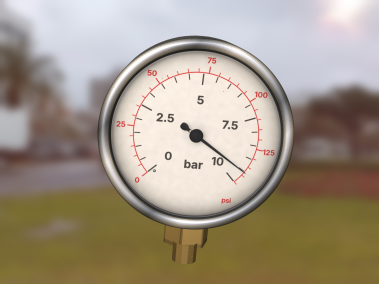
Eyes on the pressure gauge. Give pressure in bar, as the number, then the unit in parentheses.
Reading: 9.5 (bar)
